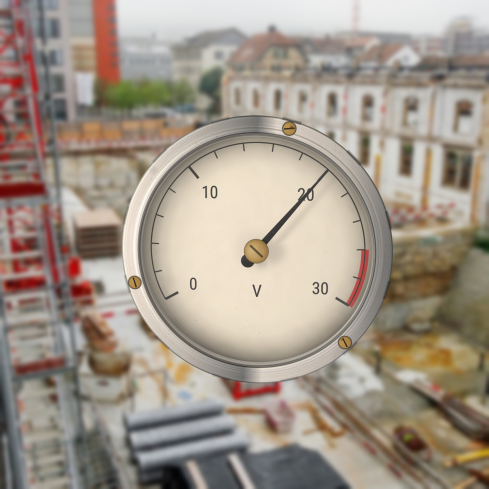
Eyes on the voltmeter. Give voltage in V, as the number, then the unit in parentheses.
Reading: 20 (V)
